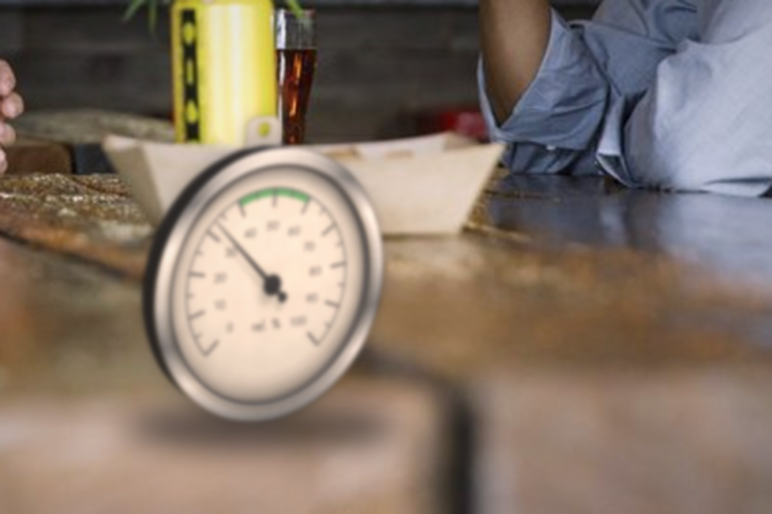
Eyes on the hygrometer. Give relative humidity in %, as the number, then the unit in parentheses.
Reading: 32.5 (%)
